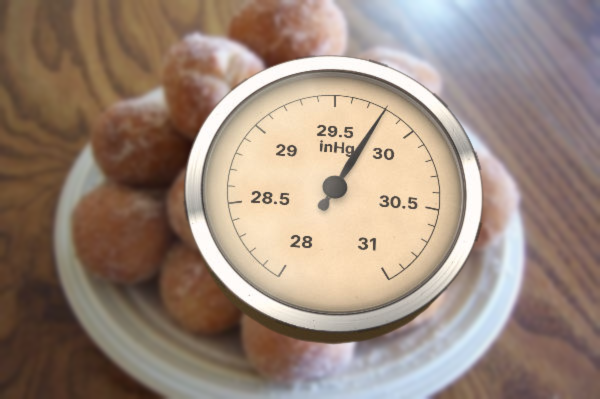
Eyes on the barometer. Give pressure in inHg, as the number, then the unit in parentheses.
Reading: 29.8 (inHg)
